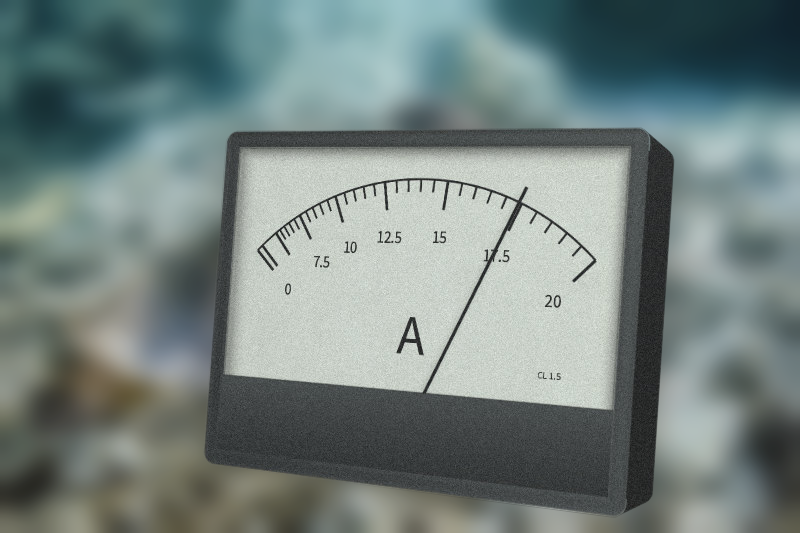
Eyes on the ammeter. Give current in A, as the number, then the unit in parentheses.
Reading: 17.5 (A)
